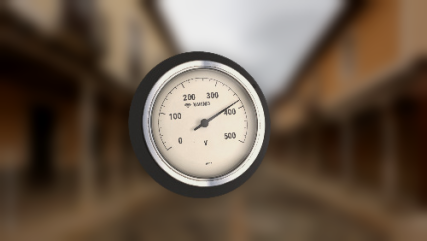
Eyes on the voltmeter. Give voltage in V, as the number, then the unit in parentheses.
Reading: 380 (V)
